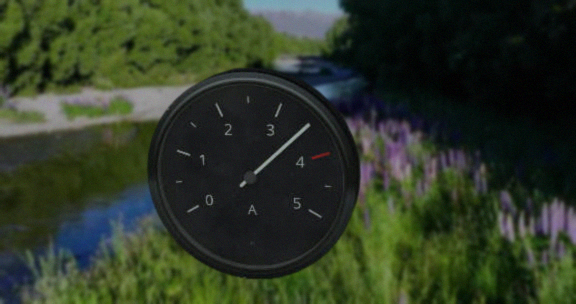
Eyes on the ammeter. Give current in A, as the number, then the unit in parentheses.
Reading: 3.5 (A)
